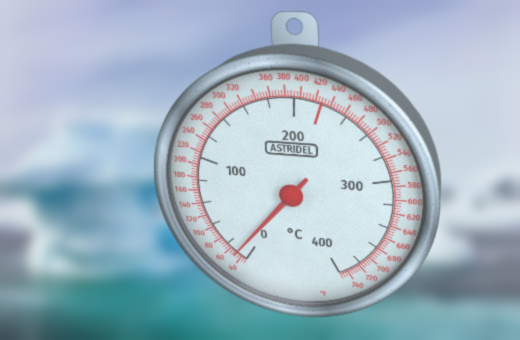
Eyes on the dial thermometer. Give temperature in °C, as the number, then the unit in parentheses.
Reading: 10 (°C)
